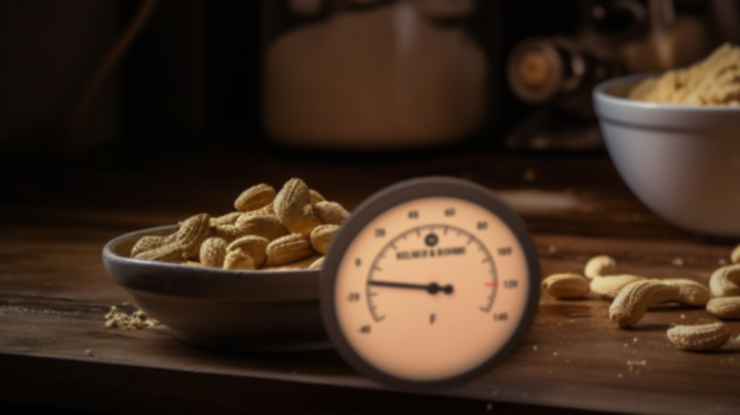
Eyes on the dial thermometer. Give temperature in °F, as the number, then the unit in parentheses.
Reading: -10 (°F)
